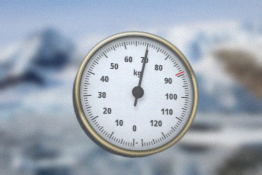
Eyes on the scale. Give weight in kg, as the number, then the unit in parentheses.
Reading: 70 (kg)
